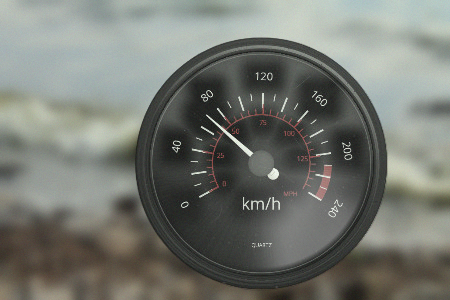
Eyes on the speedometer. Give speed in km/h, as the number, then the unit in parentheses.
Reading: 70 (km/h)
